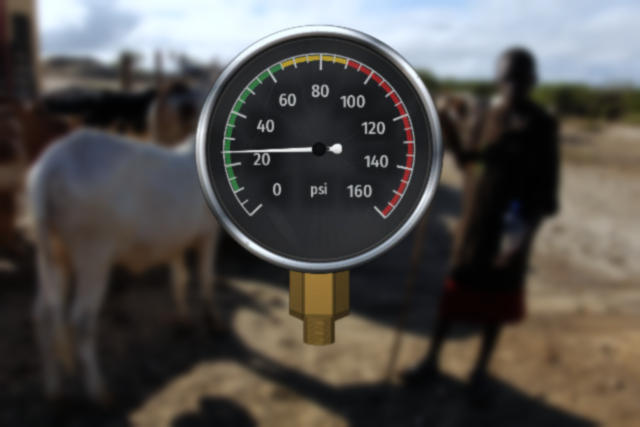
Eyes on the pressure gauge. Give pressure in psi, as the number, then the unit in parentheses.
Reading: 25 (psi)
